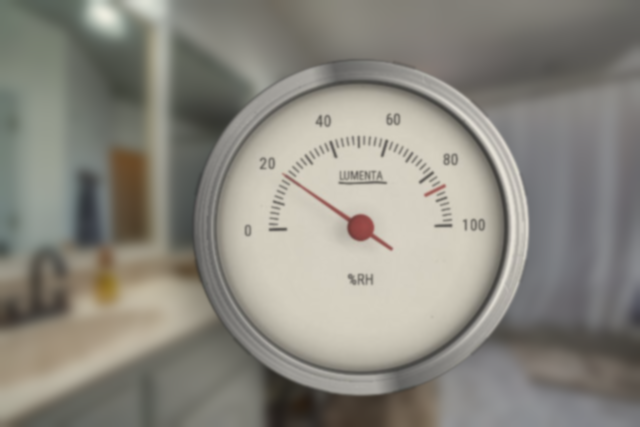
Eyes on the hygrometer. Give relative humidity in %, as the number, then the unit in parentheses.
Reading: 20 (%)
